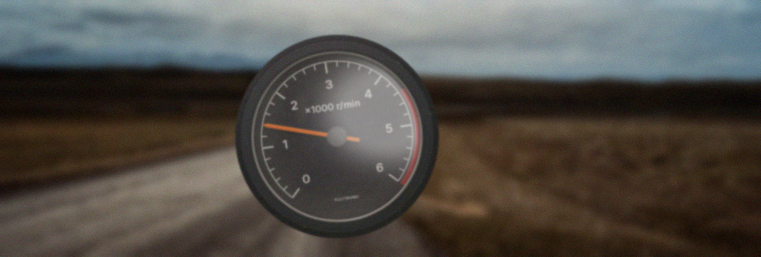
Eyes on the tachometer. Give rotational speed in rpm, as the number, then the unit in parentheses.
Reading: 1400 (rpm)
